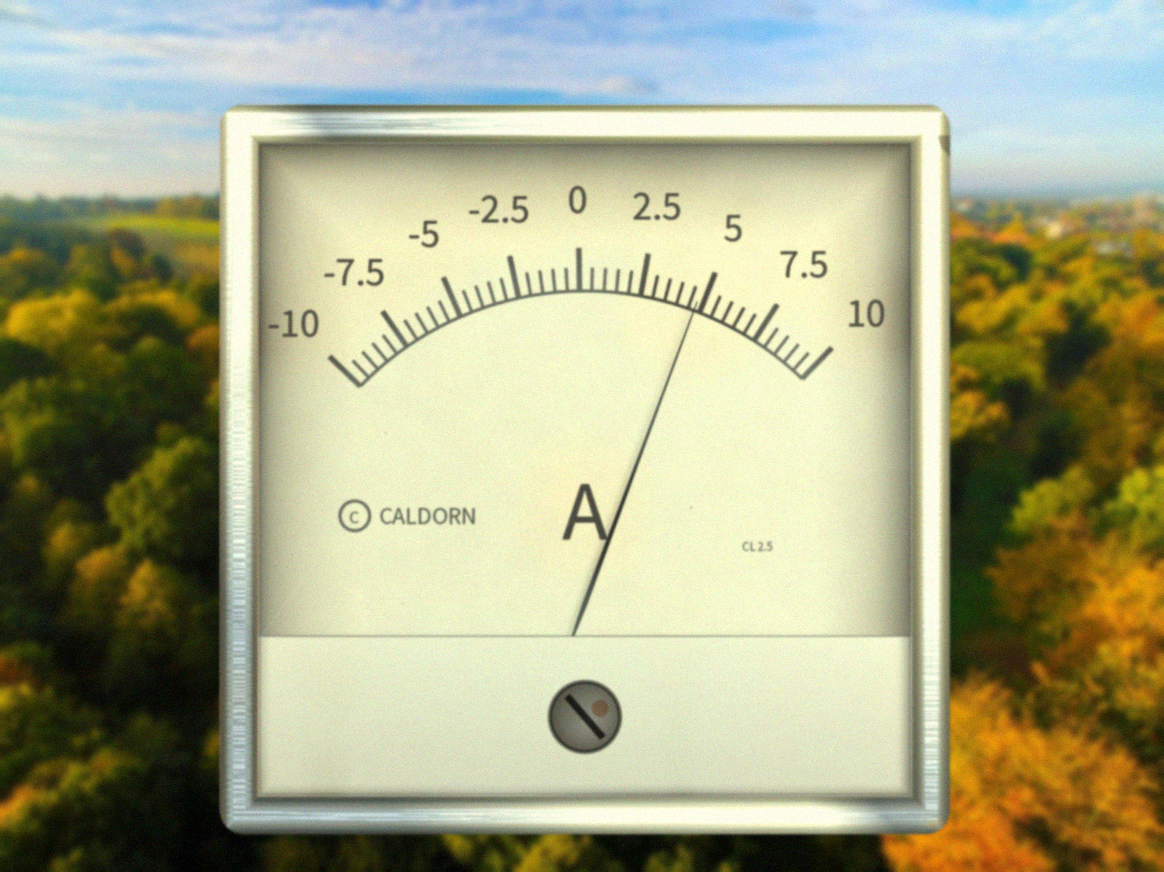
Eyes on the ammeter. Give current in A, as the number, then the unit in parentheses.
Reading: 4.75 (A)
